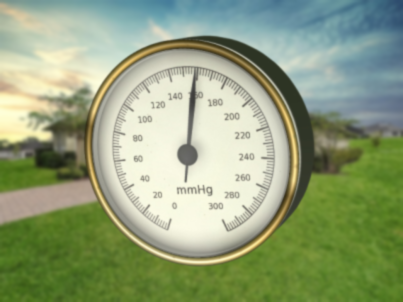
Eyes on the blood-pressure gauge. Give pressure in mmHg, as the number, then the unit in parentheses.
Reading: 160 (mmHg)
